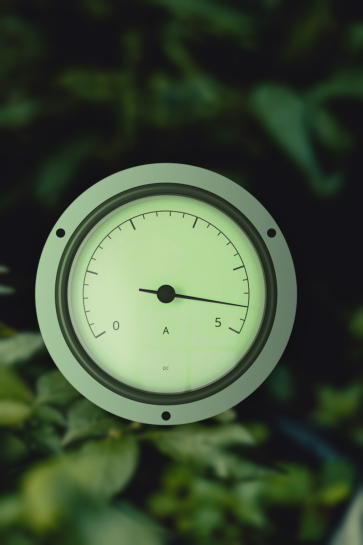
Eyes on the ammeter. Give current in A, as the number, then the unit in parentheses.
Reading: 4.6 (A)
